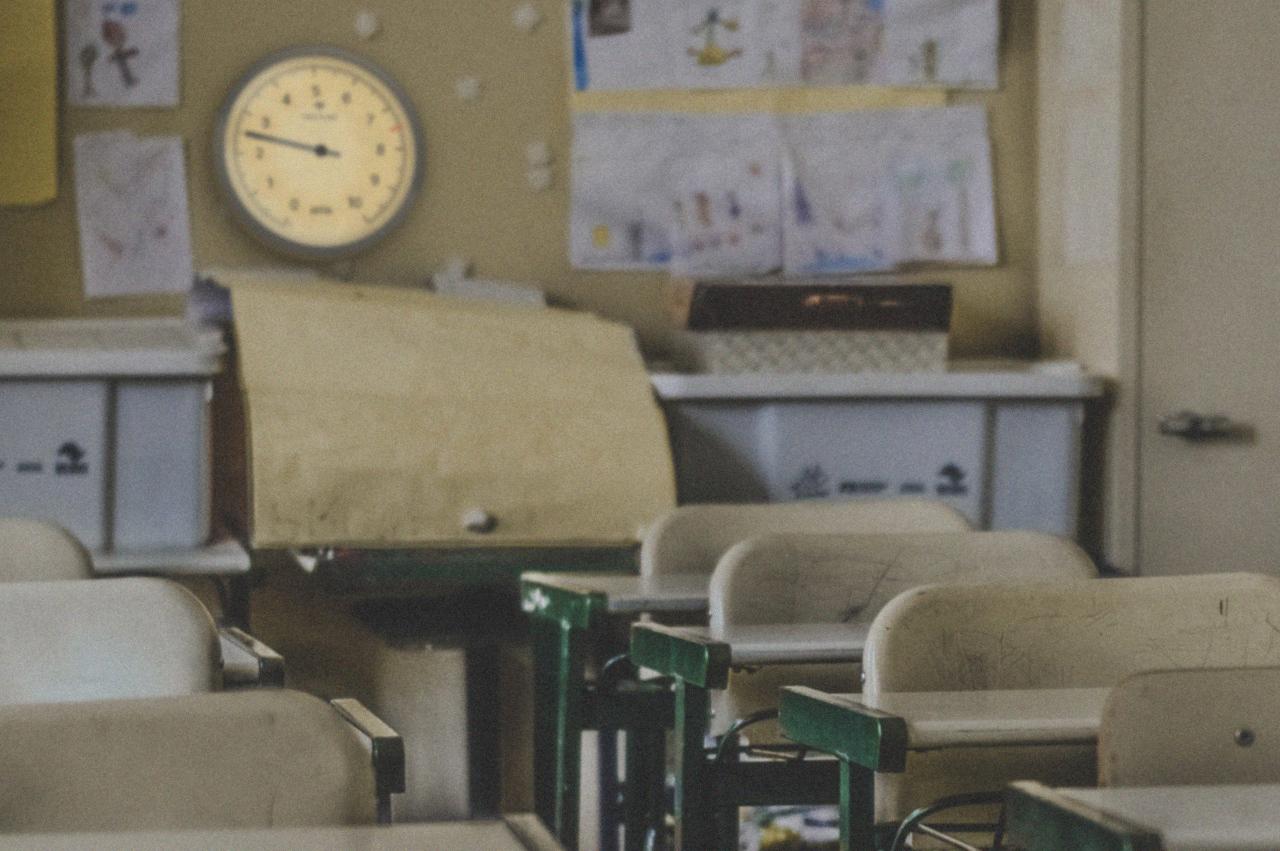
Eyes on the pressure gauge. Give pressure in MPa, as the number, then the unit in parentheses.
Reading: 2.5 (MPa)
